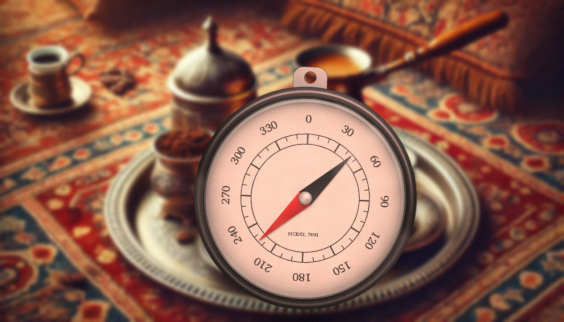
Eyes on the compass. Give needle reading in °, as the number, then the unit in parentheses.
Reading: 225 (°)
